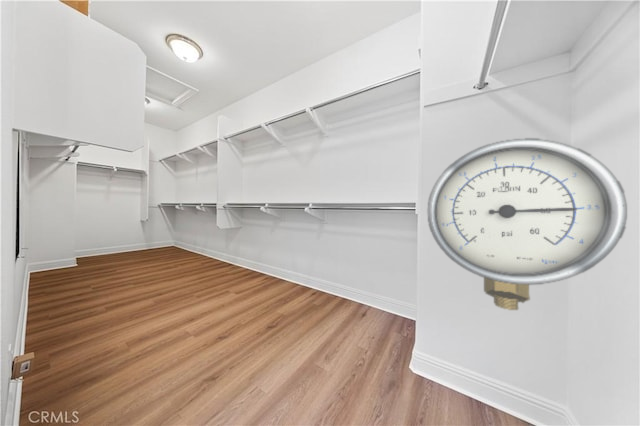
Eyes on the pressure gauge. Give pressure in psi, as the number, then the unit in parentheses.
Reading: 50 (psi)
